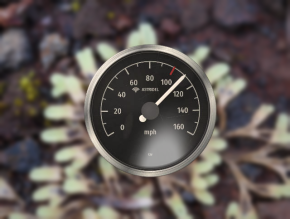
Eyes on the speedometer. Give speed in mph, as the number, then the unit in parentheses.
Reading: 110 (mph)
